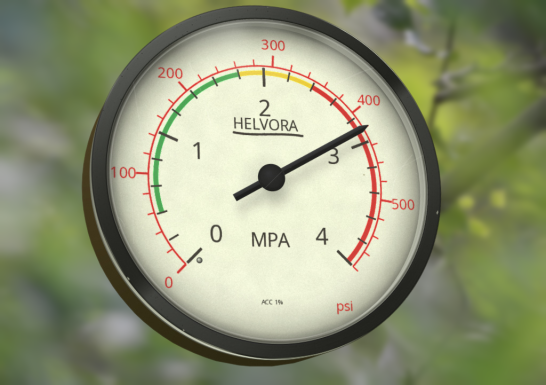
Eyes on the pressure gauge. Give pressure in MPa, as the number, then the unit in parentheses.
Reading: 2.9 (MPa)
